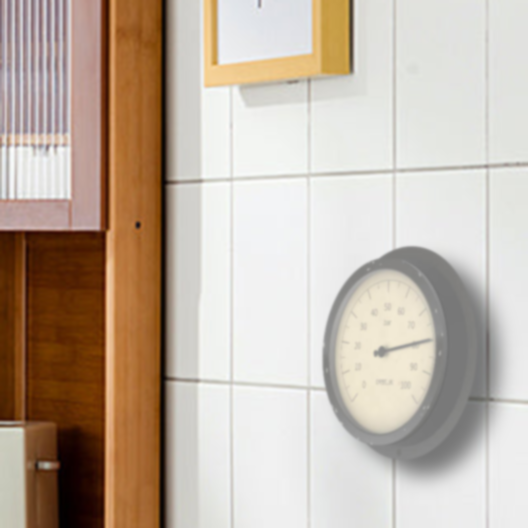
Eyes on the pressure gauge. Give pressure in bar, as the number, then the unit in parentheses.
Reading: 80 (bar)
